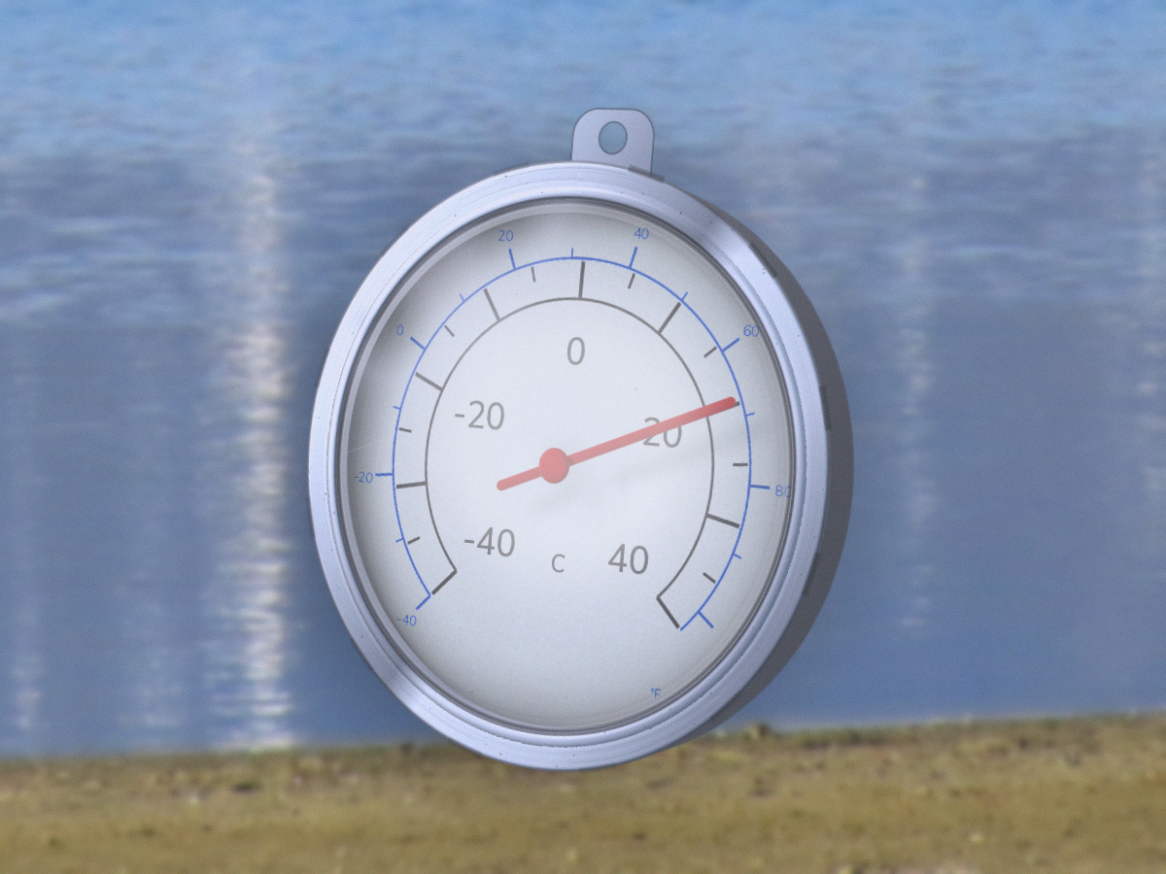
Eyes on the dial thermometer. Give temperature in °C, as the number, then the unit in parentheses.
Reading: 20 (°C)
